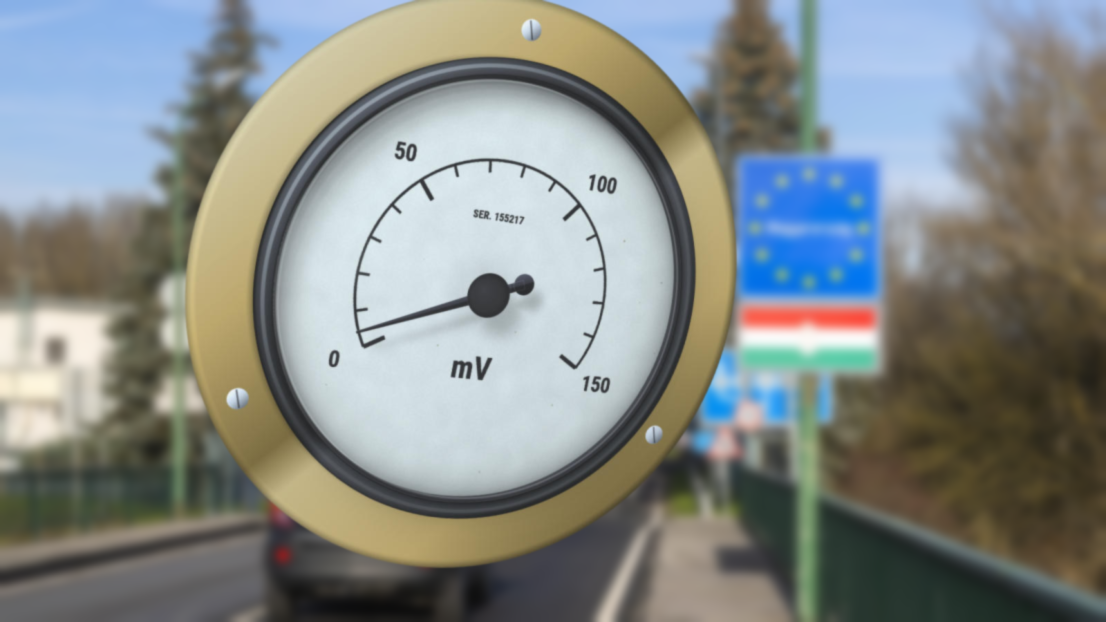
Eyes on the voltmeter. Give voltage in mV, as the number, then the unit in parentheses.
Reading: 5 (mV)
